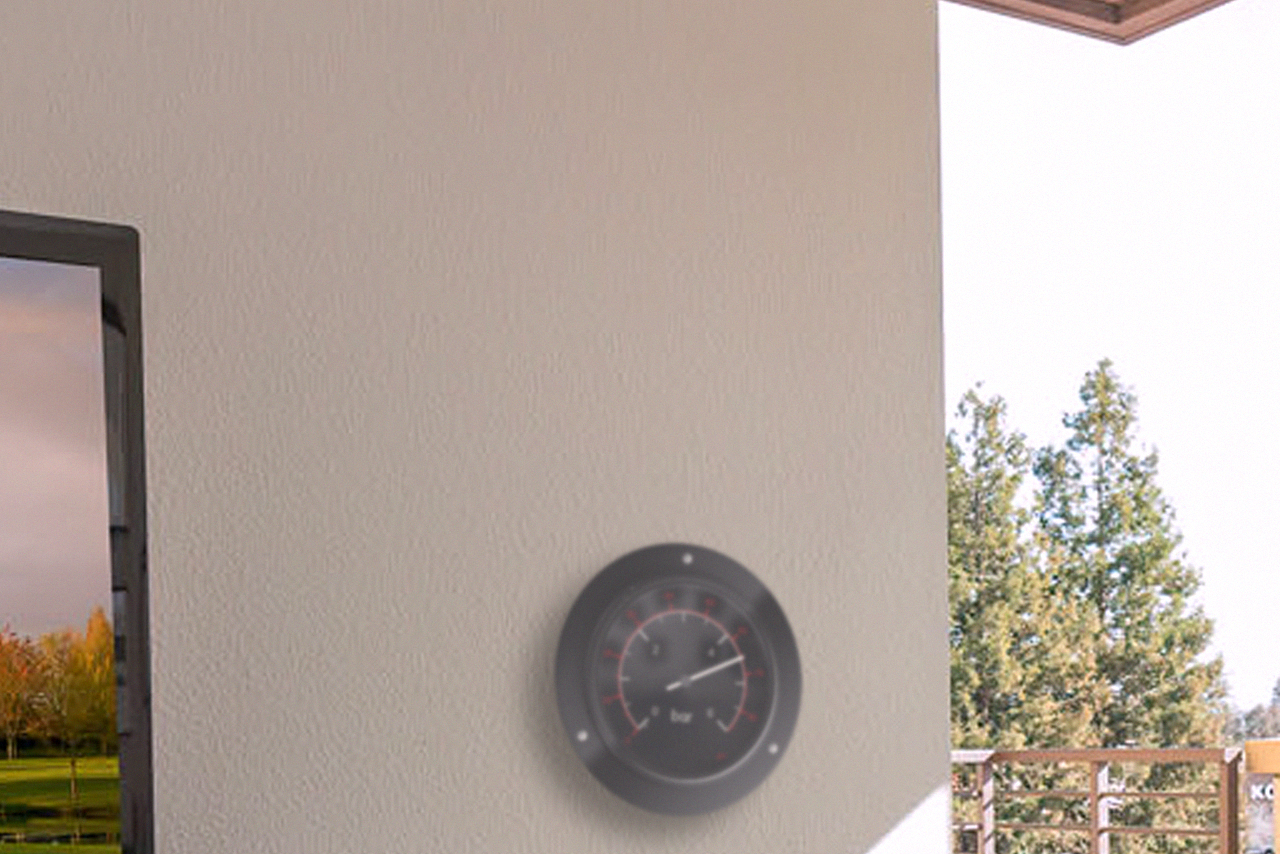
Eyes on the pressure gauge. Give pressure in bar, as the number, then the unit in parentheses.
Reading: 4.5 (bar)
